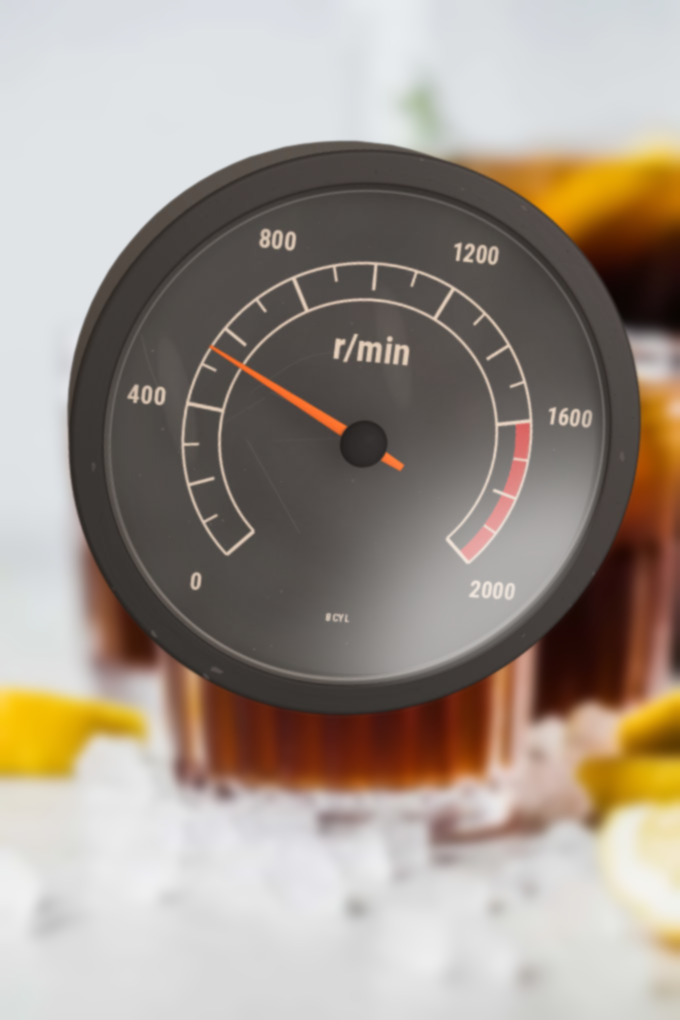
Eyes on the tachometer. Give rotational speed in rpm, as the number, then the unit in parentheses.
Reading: 550 (rpm)
